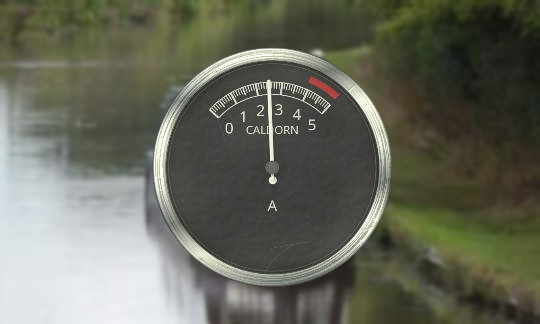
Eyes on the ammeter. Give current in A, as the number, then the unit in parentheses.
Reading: 2.5 (A)
